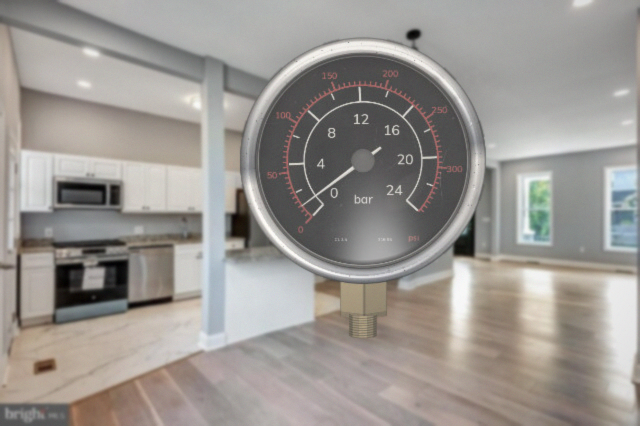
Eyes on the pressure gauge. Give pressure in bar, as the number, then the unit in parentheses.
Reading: 1 (bar)
